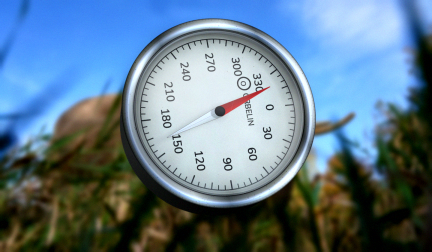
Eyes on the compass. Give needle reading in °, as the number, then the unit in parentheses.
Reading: 340 (°)
